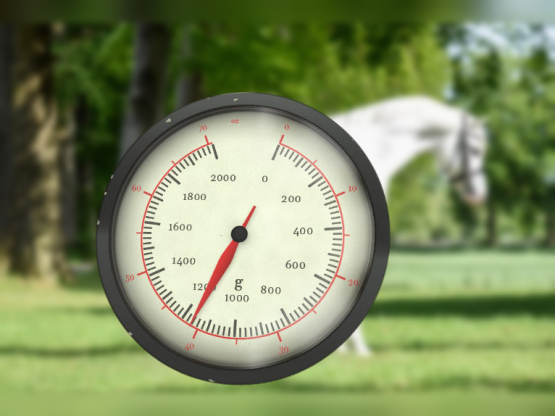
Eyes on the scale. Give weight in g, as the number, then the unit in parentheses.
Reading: 1160 (g)
